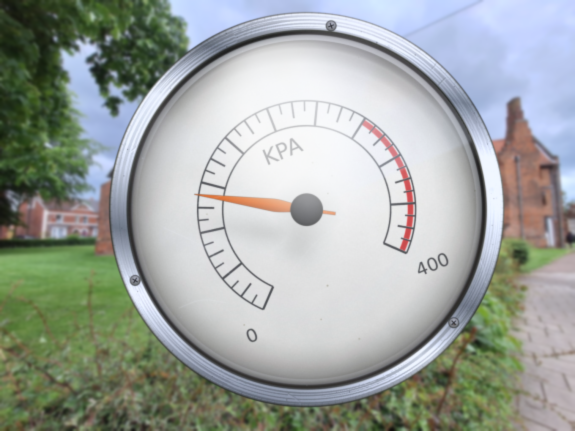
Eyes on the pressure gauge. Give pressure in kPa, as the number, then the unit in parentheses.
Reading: 110 (kPa)
